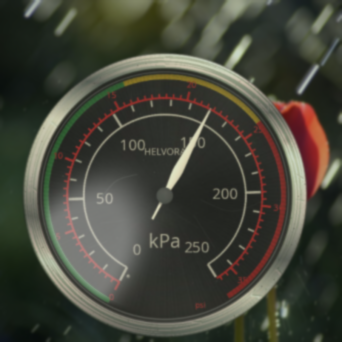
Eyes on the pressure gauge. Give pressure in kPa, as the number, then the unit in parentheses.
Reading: 150 (kPa)
